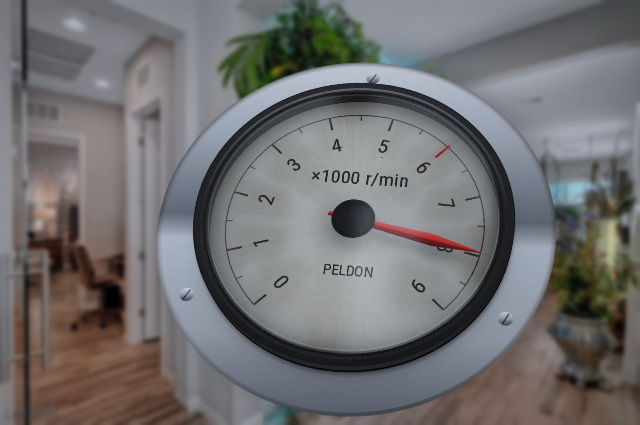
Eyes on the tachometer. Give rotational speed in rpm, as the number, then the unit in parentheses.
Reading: 8000 (rpm)
